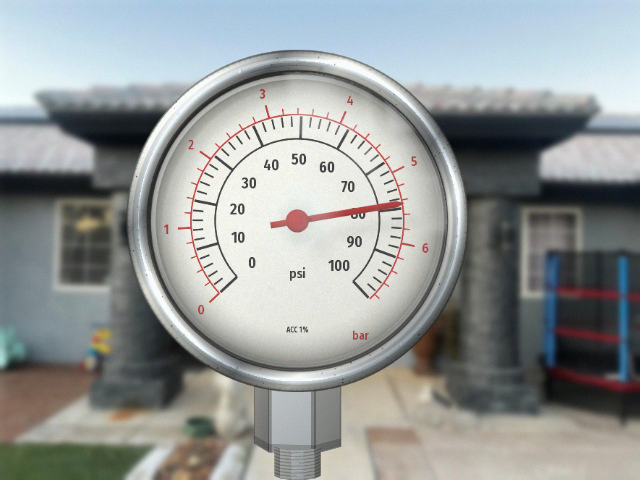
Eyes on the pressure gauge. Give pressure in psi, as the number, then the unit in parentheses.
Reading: 79 (psi)
